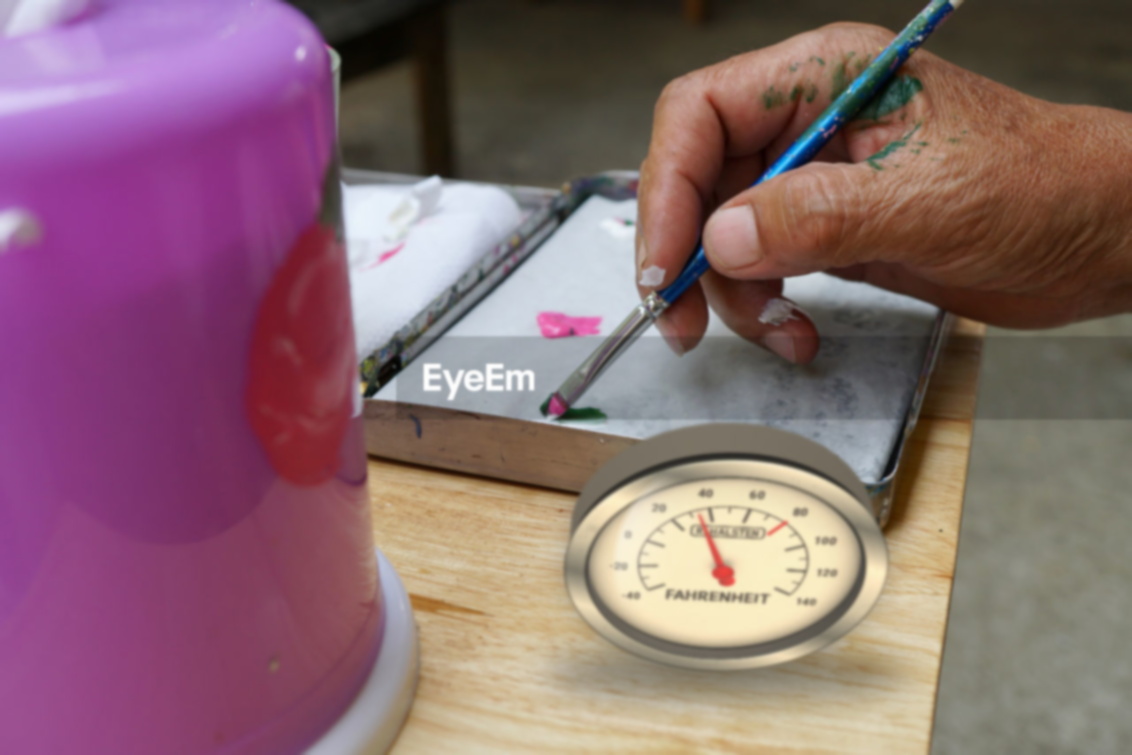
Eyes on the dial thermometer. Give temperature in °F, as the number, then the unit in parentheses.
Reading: 35 (°F)
